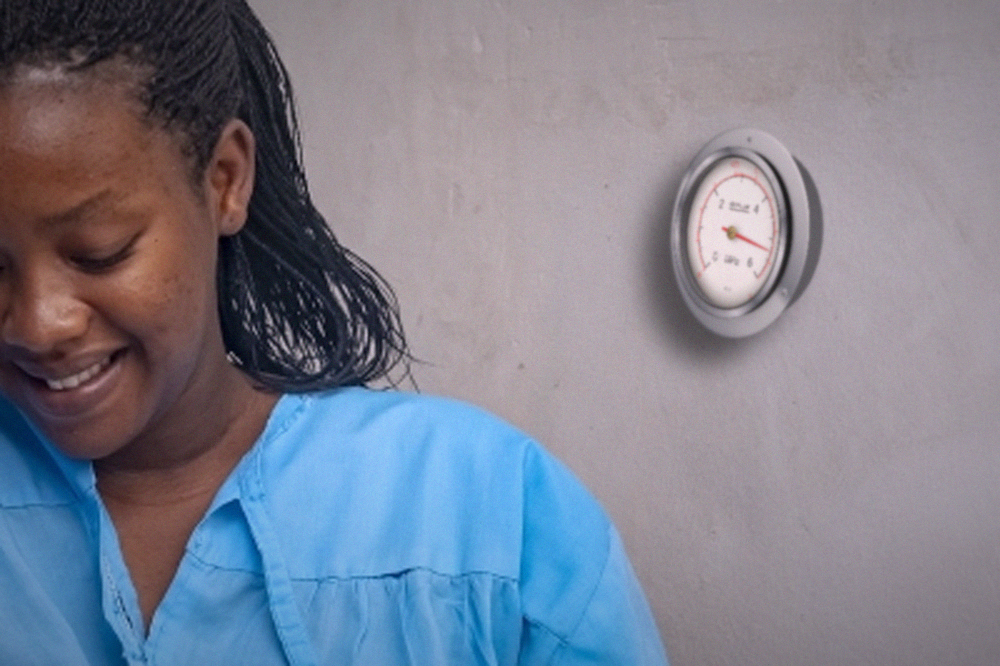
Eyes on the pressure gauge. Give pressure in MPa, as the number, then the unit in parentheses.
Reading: 5.25 (MPa)
